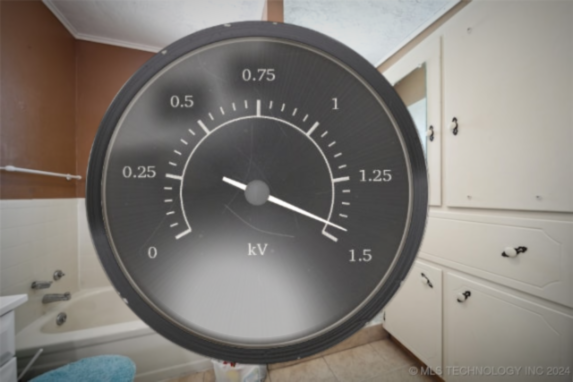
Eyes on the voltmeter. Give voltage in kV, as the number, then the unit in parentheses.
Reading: 1.45 (kV)
